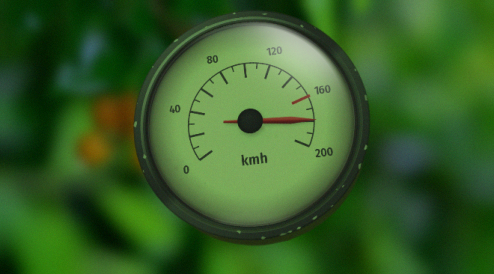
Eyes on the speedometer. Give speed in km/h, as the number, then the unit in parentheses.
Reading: 180 (km/h)
